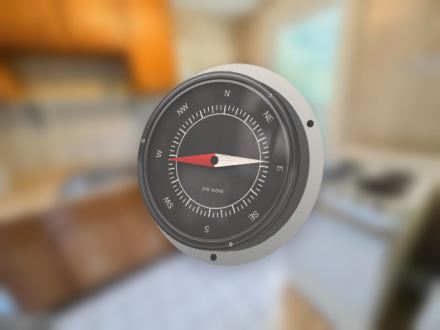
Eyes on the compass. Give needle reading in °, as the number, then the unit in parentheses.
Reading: 265 (°)
